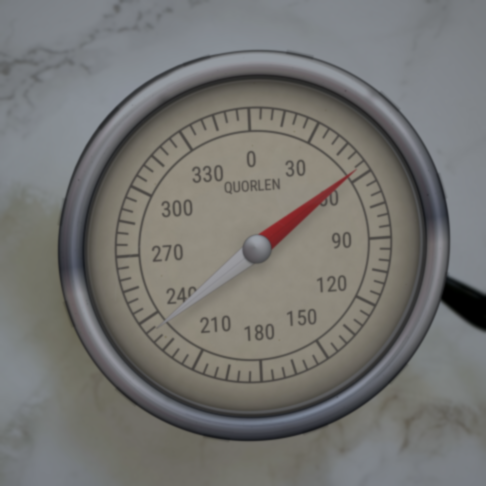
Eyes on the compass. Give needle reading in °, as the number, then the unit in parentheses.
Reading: 55 (°)
